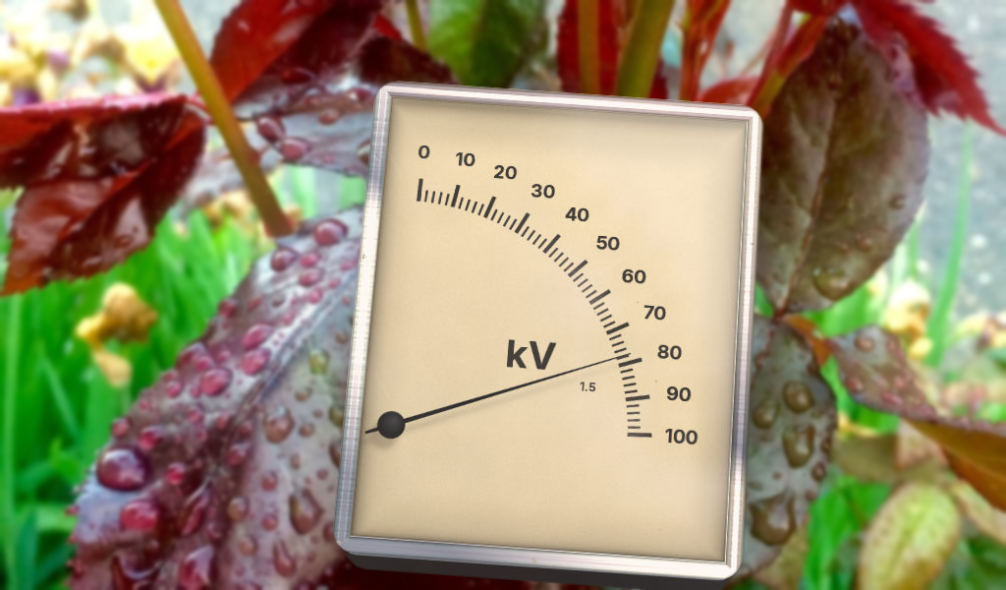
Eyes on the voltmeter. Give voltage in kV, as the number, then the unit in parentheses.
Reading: 78 (kV)
